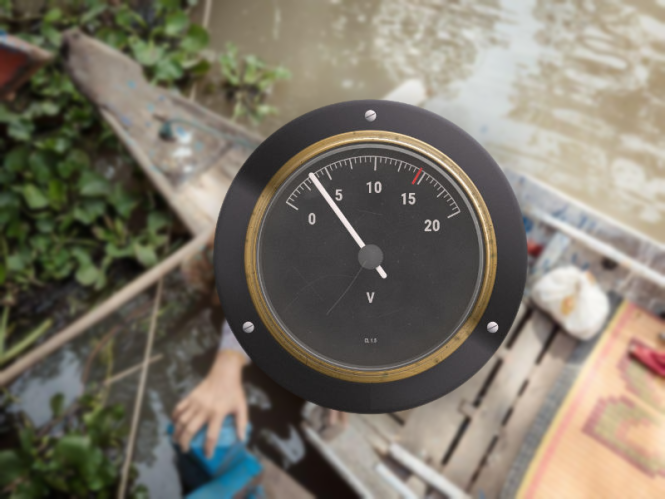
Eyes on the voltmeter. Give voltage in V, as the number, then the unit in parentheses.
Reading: 3.5 (V)
